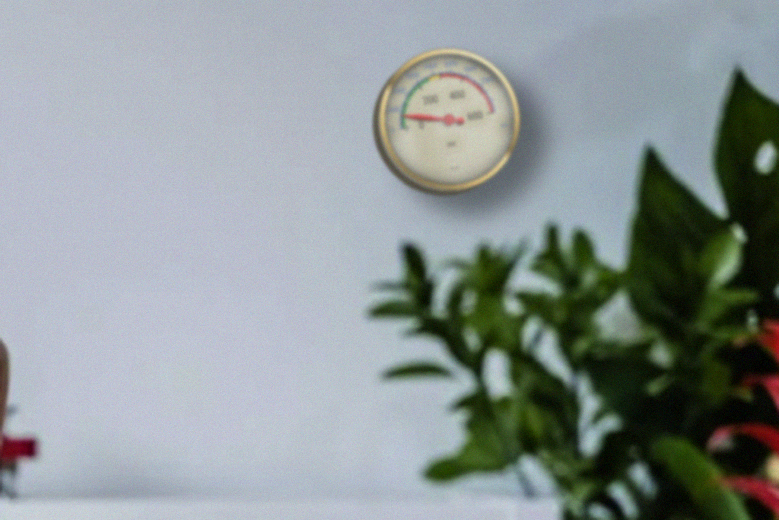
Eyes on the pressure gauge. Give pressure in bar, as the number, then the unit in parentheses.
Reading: 50 (bar)
